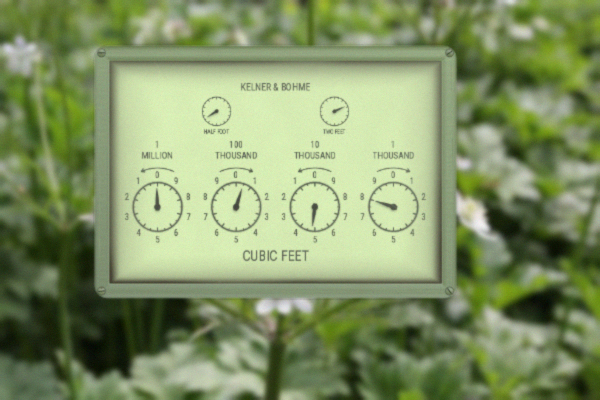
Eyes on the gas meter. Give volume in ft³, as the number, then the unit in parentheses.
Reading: 4800 (ft³)
